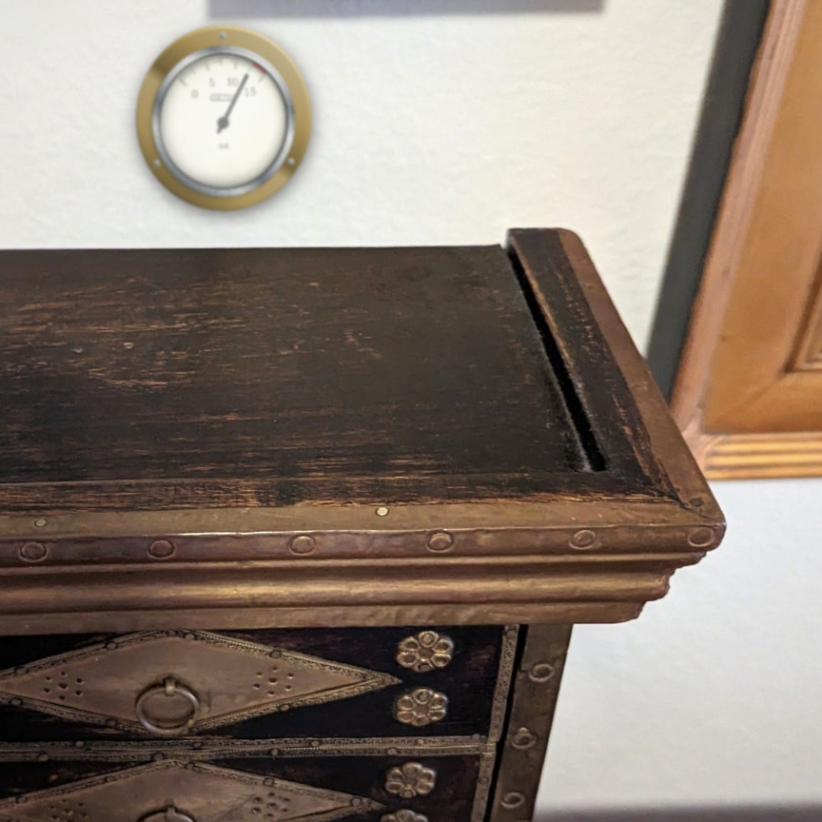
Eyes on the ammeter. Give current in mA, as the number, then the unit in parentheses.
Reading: 12.5 (mA)
